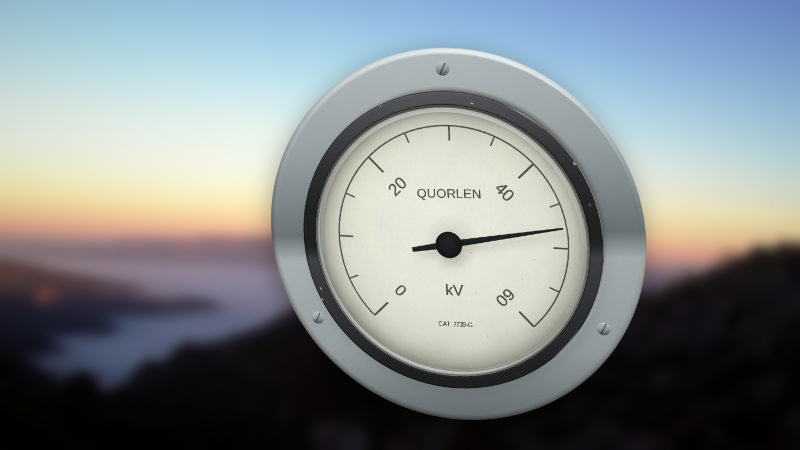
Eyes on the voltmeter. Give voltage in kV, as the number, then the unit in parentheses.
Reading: 47.5 (kV)
